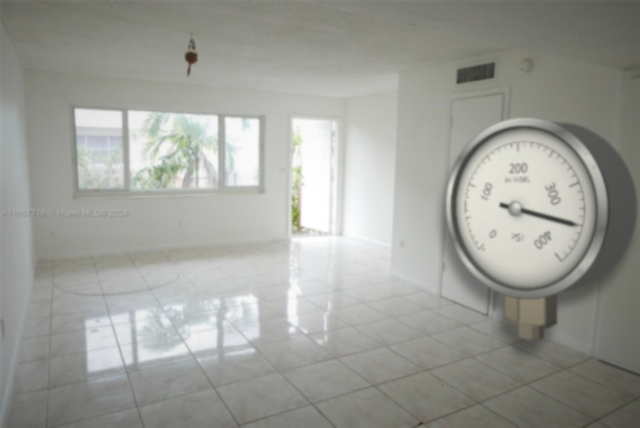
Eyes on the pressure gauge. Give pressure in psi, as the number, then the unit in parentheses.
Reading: 350 (psi)
